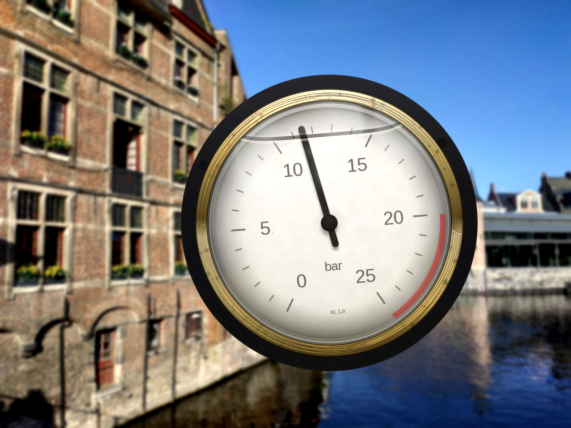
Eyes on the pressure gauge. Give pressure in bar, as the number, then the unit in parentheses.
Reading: 11.5 (bar)
